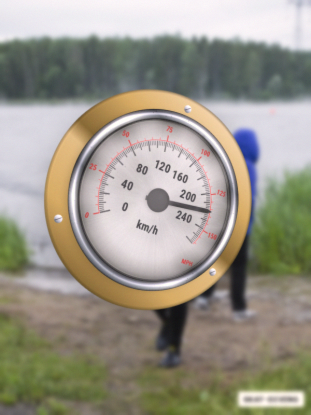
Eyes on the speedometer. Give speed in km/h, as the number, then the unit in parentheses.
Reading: 220 (km/h)
